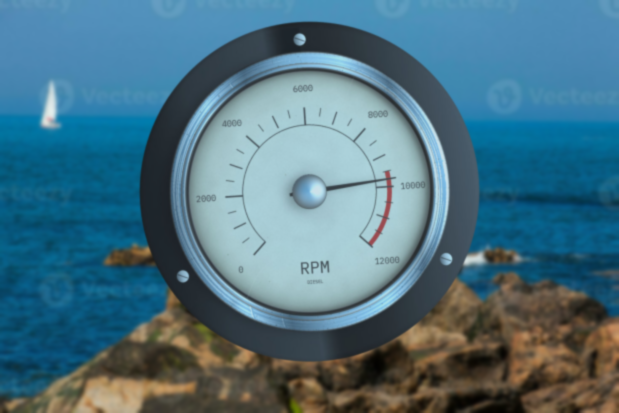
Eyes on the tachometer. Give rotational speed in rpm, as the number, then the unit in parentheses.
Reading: 9750 (rpm)
